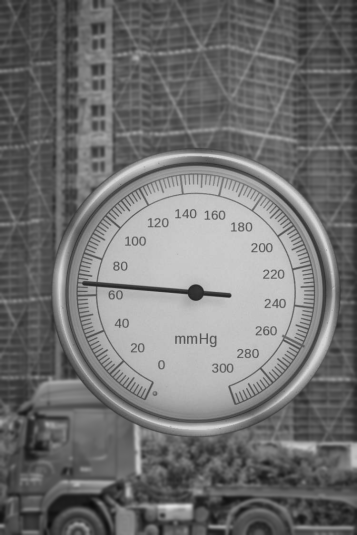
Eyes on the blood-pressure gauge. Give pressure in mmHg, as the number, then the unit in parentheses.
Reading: 66 (mmHg)
